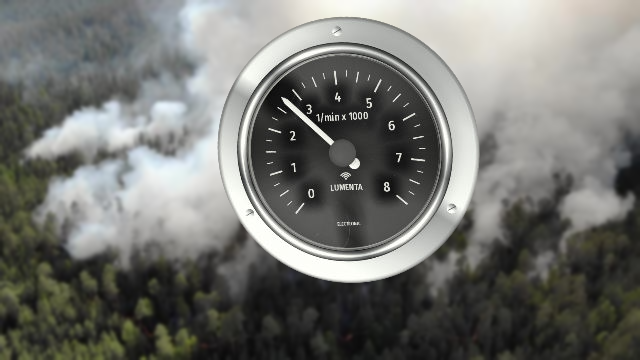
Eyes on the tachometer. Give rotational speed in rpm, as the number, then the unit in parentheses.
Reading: 2750 (rpm)
